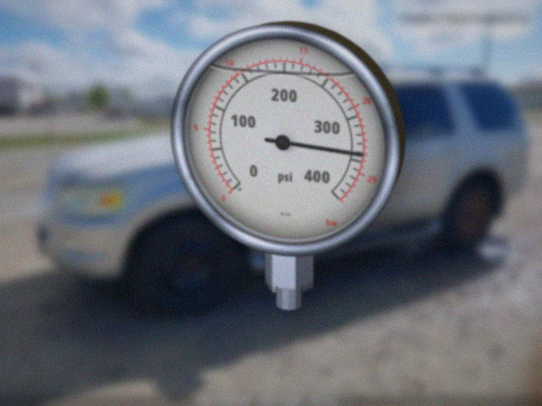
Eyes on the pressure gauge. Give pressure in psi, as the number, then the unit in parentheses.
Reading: 340 (psi)
